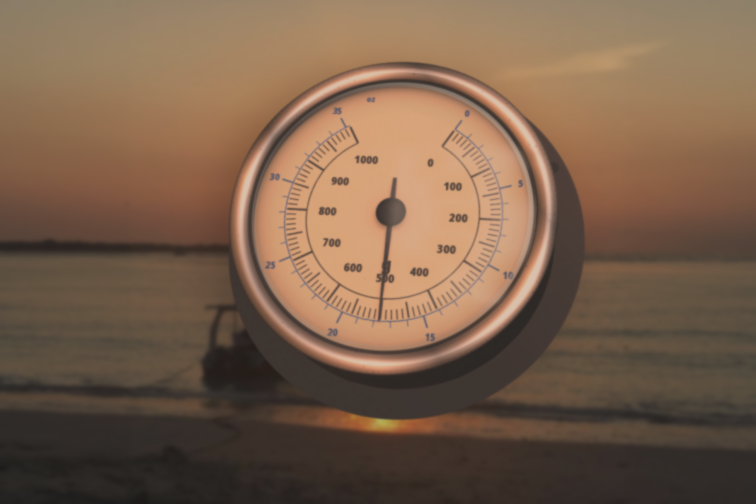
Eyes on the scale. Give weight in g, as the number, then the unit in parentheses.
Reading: 500 (g)
